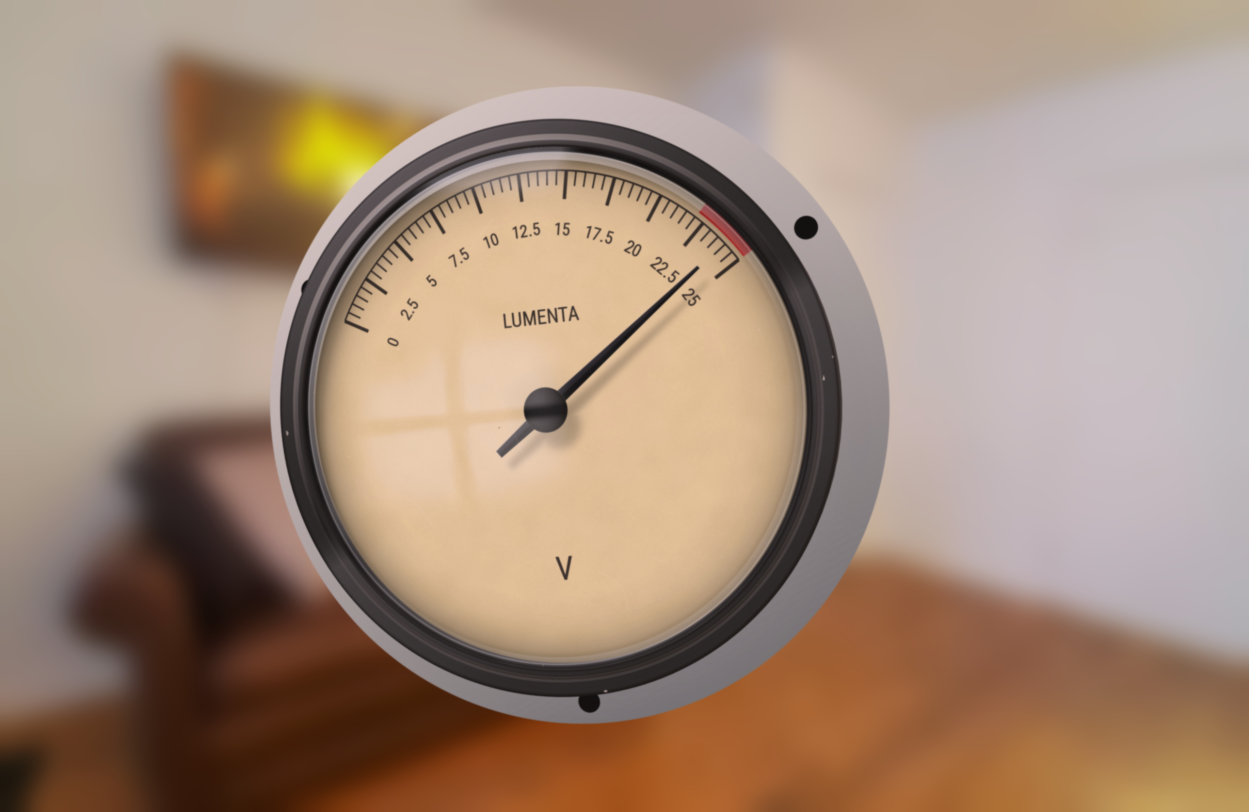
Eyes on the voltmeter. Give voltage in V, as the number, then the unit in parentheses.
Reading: 24 (V)
